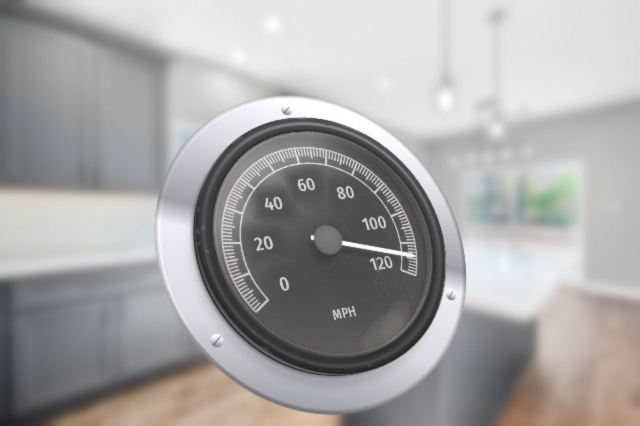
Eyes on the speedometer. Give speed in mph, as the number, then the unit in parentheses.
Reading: 115 (mph)
